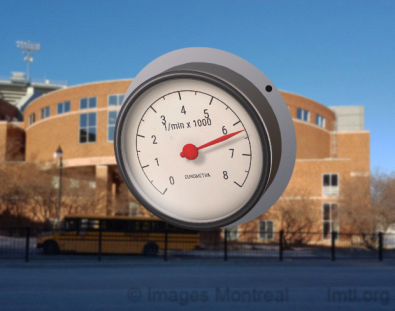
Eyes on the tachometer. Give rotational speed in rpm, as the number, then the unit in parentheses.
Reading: 6250 (rpm)
